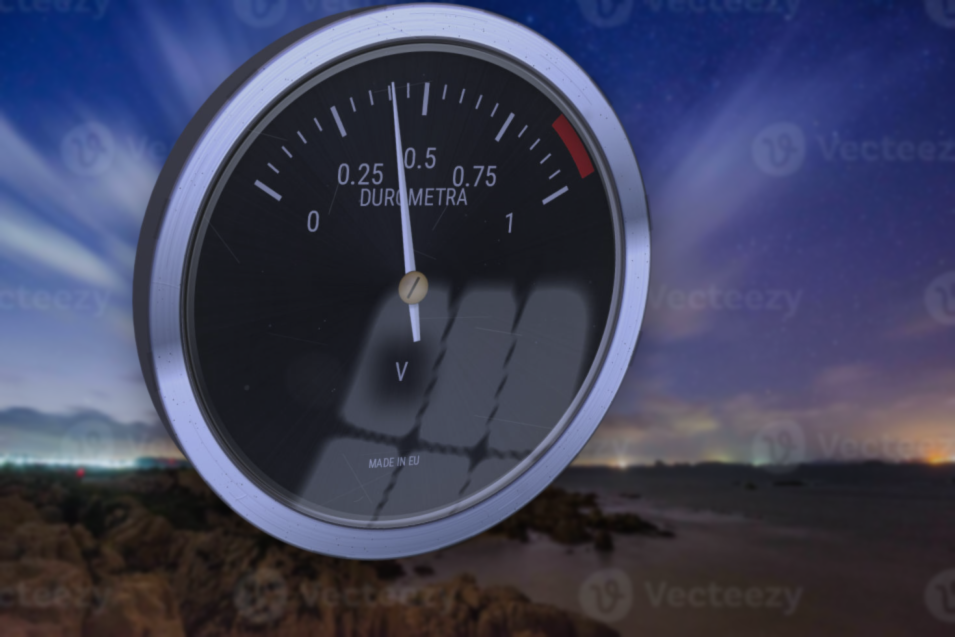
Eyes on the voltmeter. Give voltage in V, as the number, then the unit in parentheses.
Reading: 0.4 (V)
